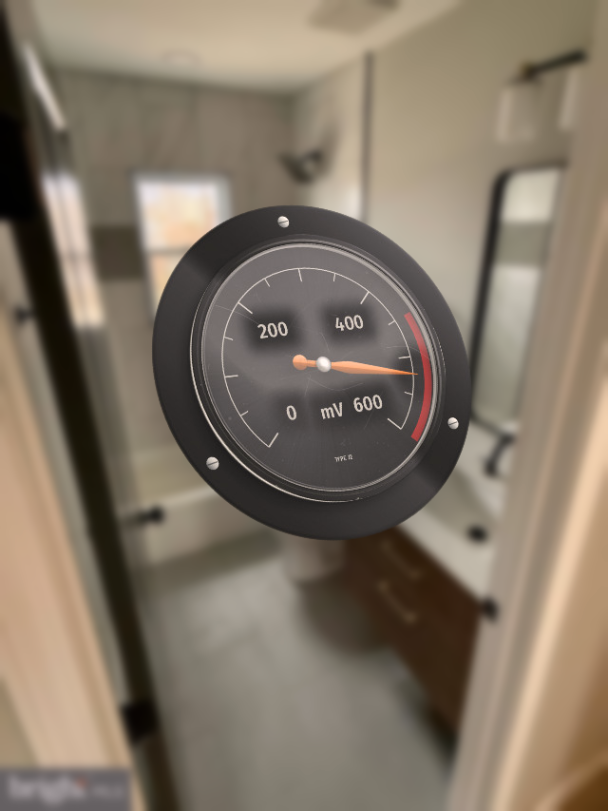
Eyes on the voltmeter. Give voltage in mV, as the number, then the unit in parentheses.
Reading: 525 (mV)
